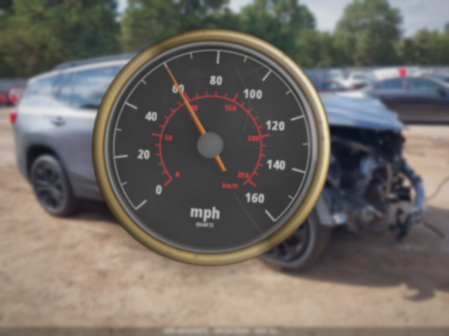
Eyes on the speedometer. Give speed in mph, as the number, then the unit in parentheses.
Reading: 60 (mph)
